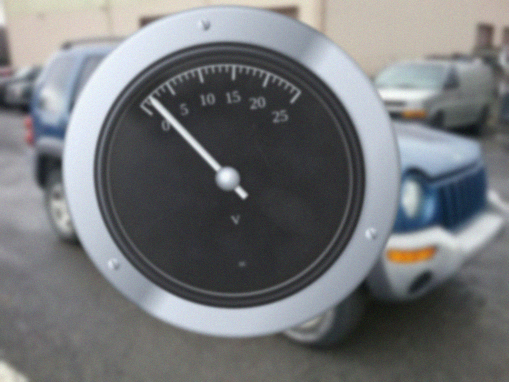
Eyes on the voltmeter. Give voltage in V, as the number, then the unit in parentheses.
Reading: 2 (V)
